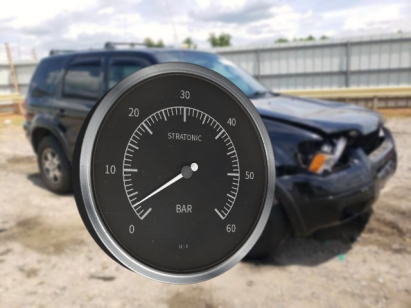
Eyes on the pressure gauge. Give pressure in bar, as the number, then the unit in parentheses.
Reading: 3 (bar)
